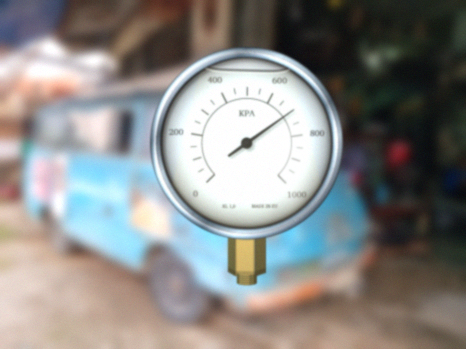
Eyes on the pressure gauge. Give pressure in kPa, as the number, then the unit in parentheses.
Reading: 700 (kPa)
